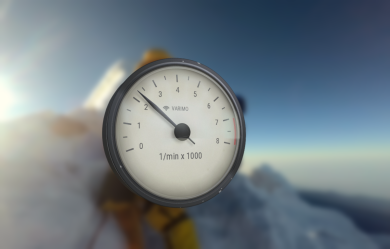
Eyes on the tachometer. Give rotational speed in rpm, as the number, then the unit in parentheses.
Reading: 2250 (rpm)
